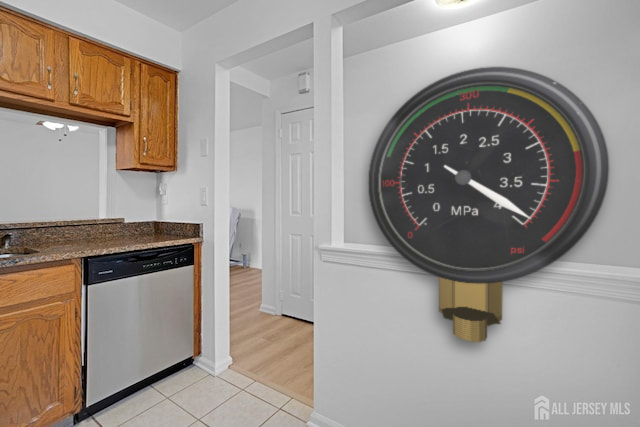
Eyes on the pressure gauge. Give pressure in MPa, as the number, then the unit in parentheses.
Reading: 3.9 (MPa)
